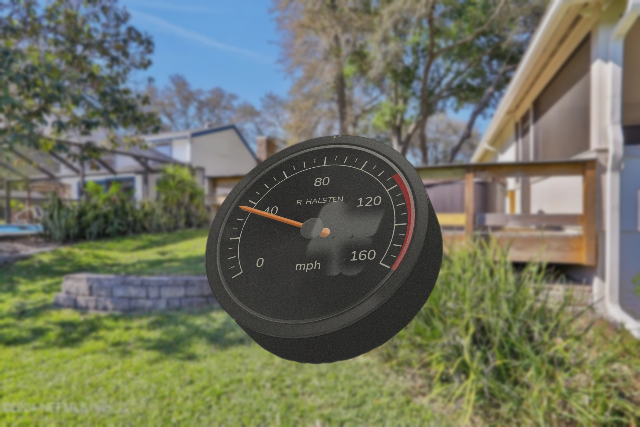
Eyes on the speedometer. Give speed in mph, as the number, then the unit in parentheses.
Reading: 35 (mph)
